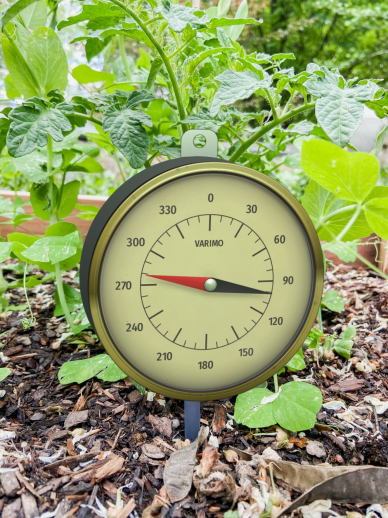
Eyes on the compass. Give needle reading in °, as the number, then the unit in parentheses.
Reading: 280 (°)
